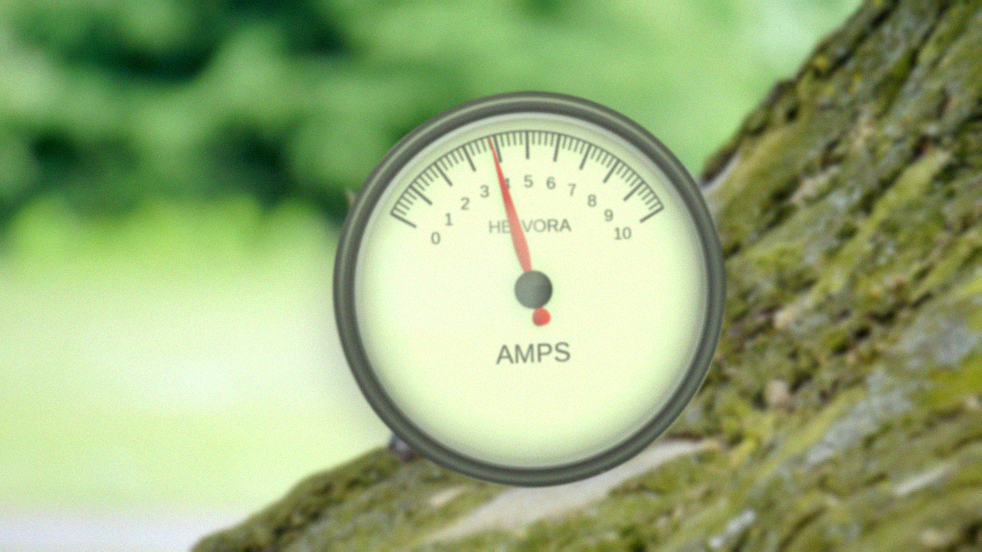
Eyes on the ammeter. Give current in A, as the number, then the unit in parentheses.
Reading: 3.8 (A)
